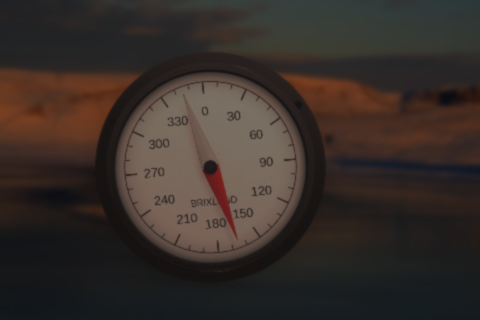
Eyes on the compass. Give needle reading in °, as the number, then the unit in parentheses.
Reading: 165 (°)
